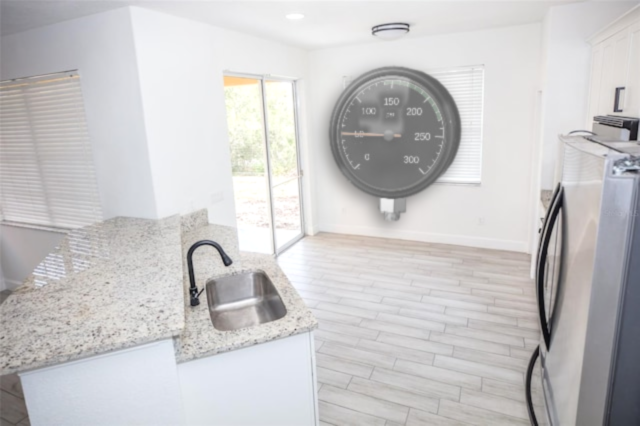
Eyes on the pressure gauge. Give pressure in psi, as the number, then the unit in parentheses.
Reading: 50 (psi)
